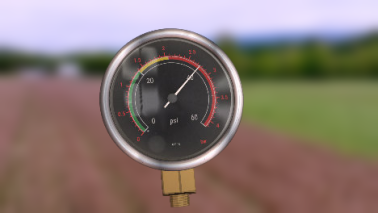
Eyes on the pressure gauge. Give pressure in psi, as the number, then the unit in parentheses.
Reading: 40 (psi)
